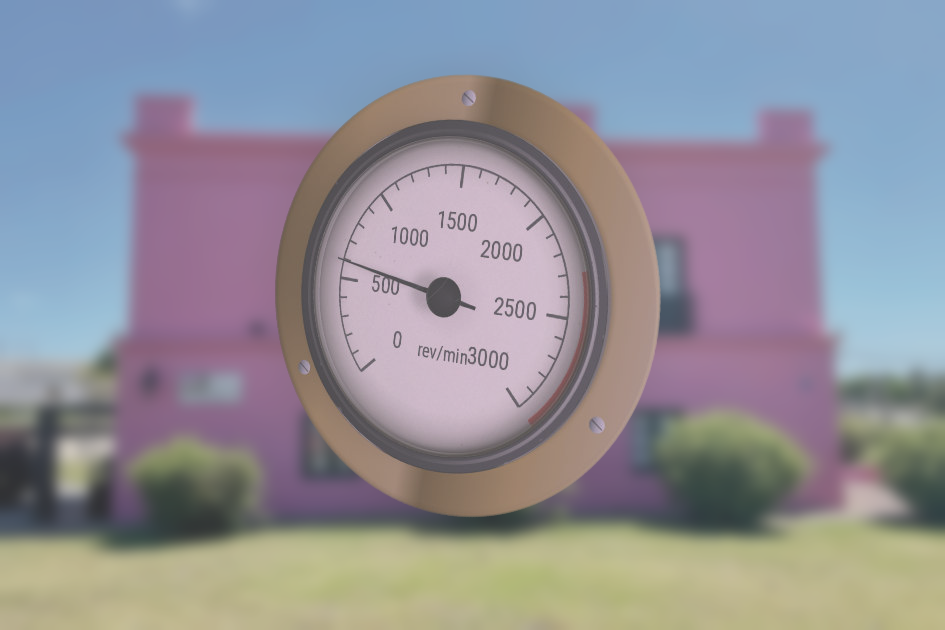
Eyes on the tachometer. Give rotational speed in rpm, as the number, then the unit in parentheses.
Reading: 600 (rpm)
